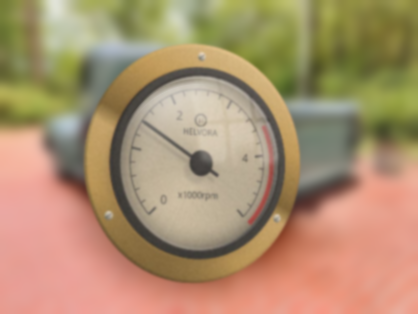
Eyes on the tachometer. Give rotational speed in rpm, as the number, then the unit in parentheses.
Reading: 1400 (rpm)
